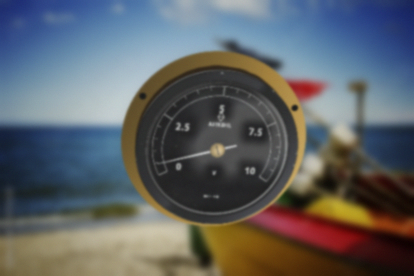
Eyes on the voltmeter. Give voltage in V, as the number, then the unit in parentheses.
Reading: 0.5 (V)
